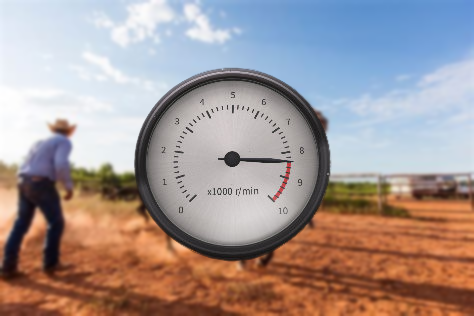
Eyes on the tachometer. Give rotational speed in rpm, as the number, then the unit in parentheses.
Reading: 8400 (rpm)
